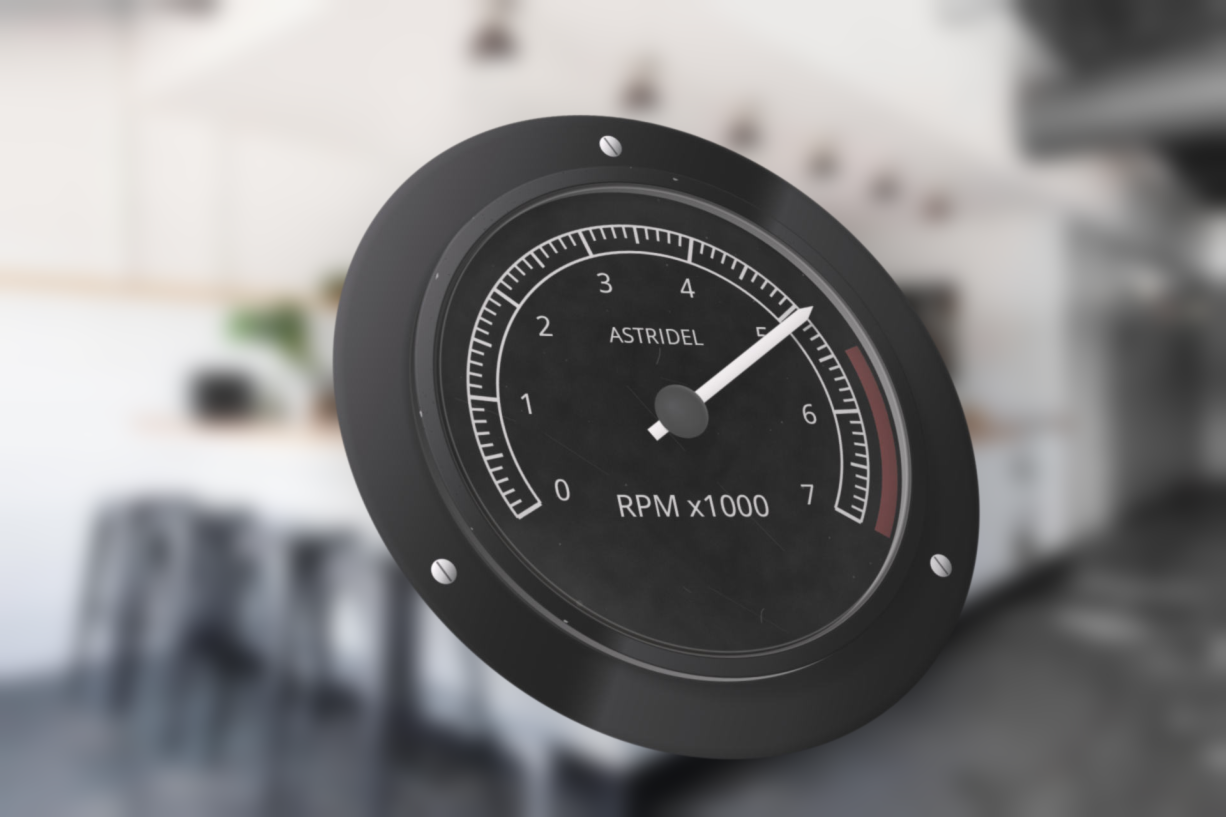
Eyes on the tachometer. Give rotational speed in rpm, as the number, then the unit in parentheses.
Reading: 5100 (rpm)
